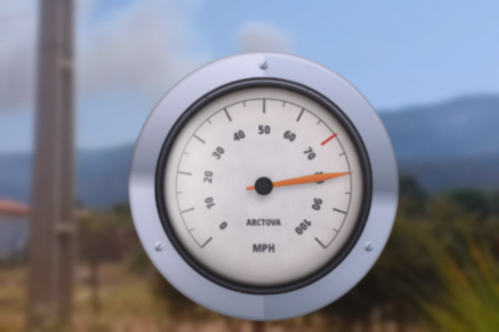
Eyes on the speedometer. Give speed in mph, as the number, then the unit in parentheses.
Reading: 80 (mph)
